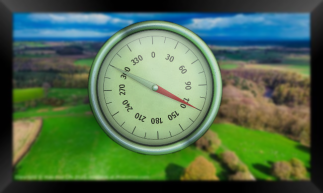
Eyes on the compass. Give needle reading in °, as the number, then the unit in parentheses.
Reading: 120 (°)
